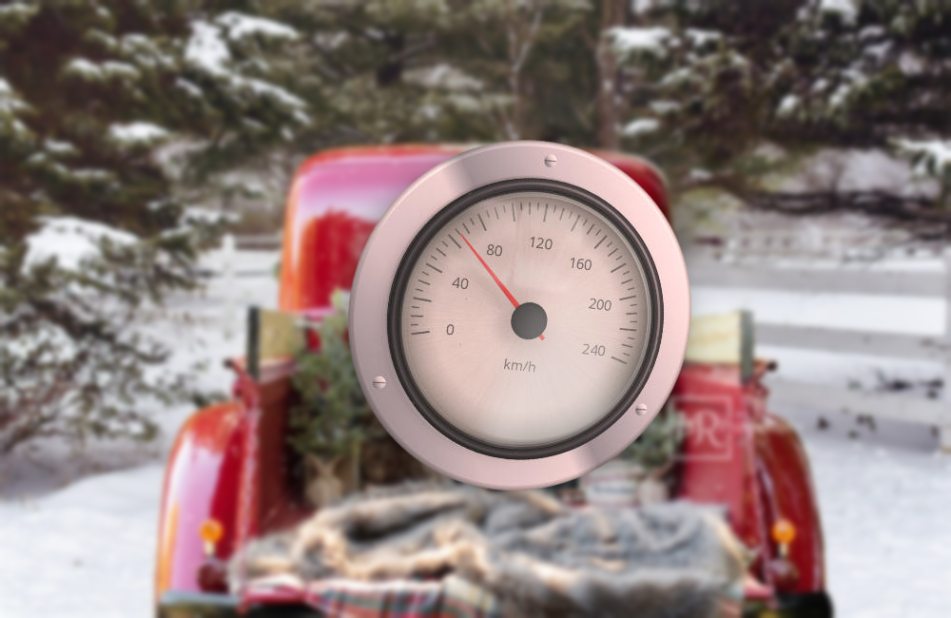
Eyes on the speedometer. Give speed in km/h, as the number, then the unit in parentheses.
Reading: 65 (km/h)
